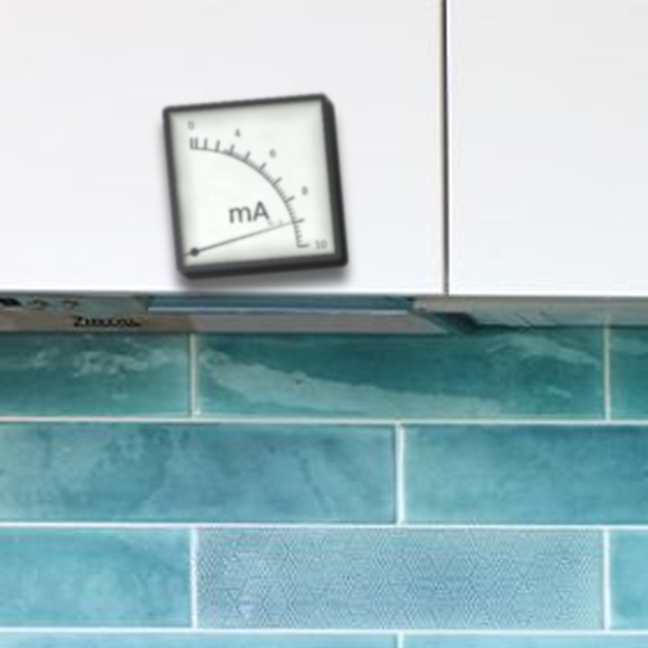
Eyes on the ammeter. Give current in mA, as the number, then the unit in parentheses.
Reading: 9 (mA)
